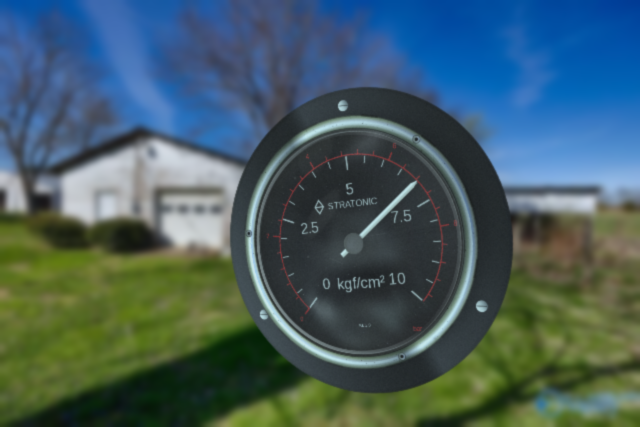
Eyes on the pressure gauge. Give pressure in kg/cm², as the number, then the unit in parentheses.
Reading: 7 (kg/cm²)
